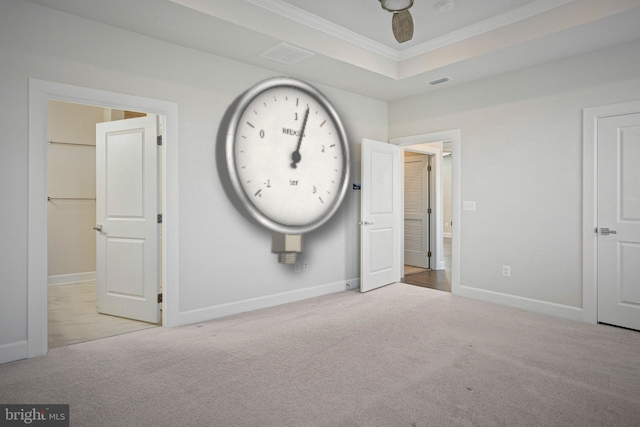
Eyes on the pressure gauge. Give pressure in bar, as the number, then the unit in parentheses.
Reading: 1.2 (bar)
